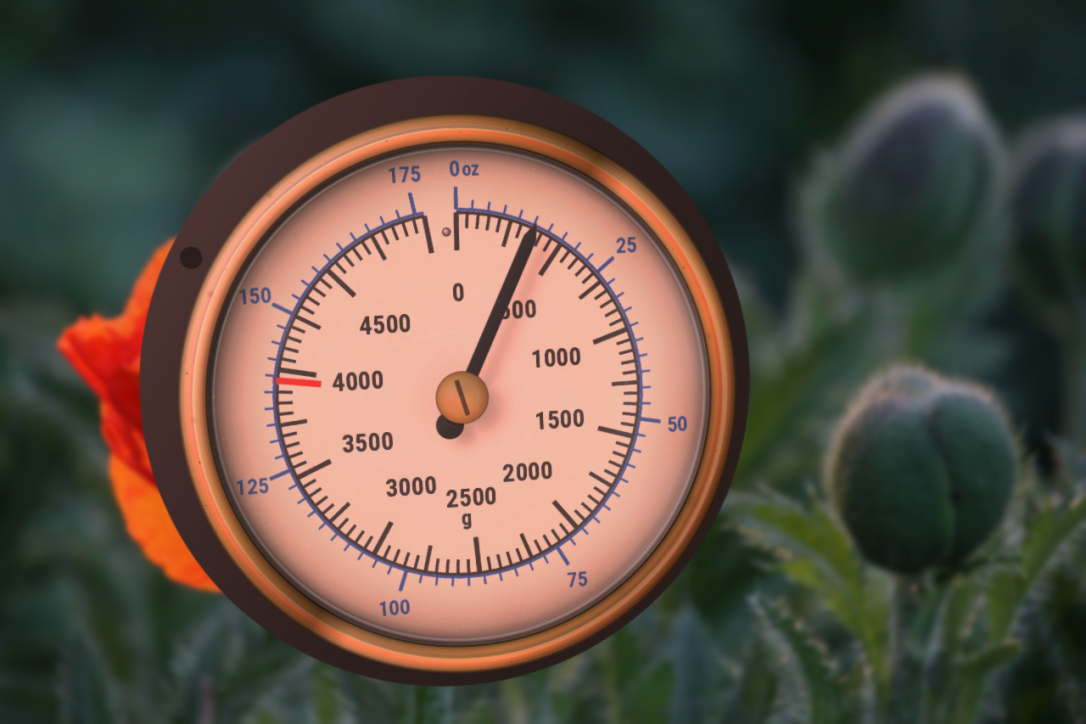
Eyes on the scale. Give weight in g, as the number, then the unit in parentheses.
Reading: 350 (g)
